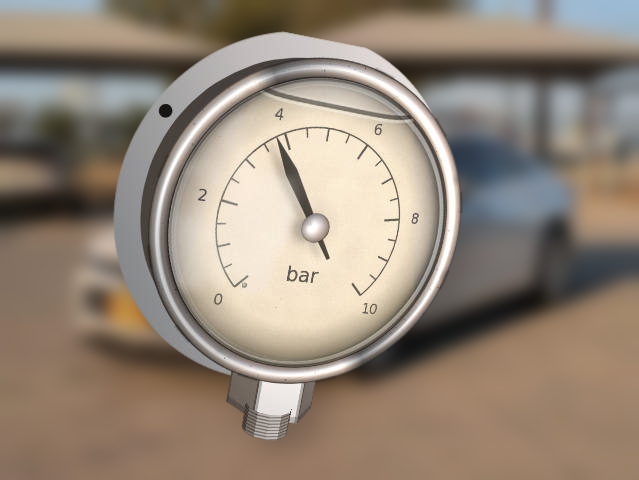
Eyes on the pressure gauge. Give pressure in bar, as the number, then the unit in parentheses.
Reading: 3.75 (bar)
